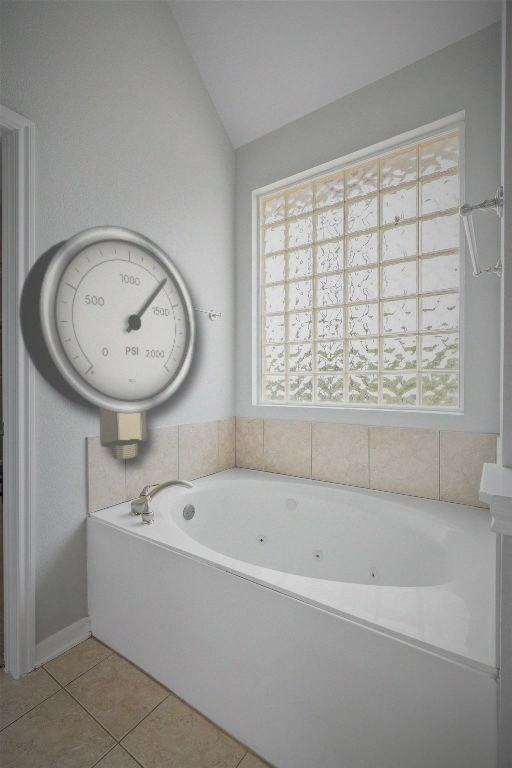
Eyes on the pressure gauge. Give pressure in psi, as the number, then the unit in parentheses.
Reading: 1300 (psi)
